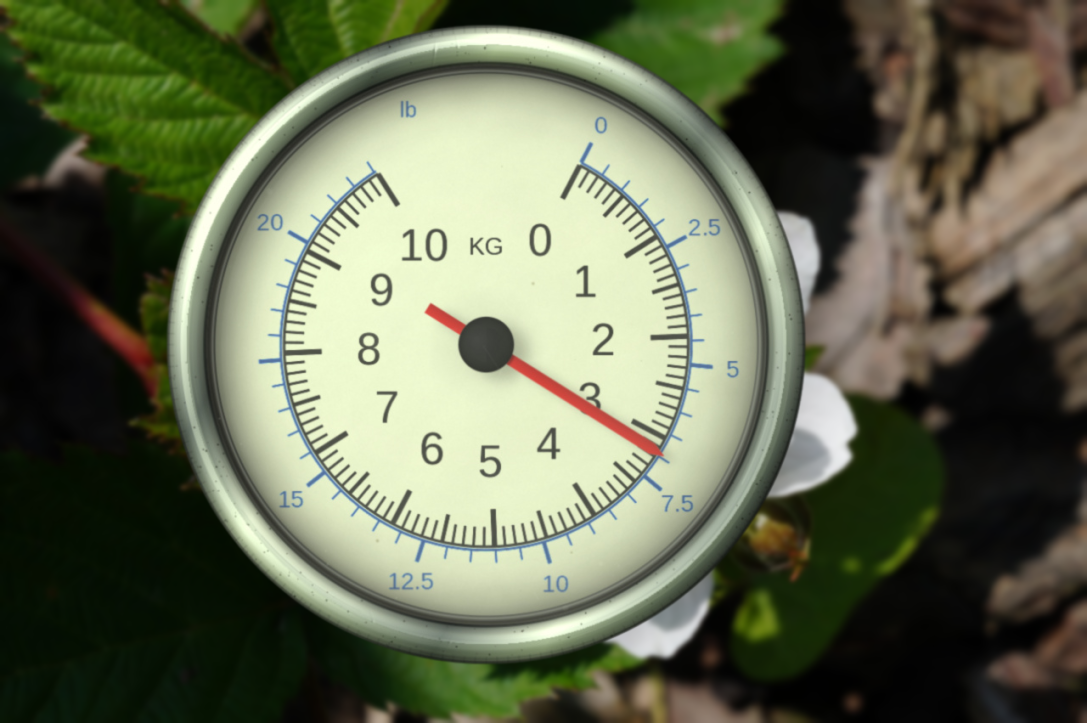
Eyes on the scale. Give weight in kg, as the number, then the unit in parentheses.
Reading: 3.15 (kg)
